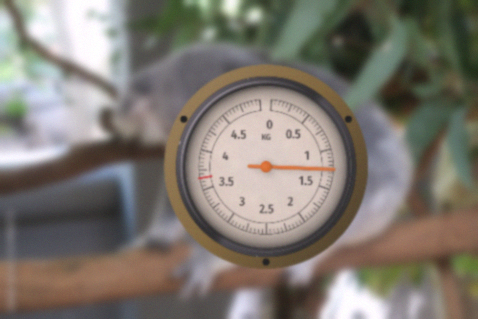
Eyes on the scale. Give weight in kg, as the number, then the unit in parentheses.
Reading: 1.25 (kg)
